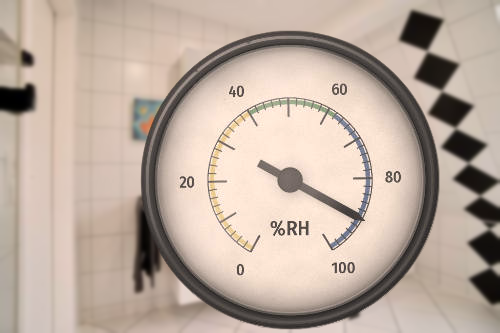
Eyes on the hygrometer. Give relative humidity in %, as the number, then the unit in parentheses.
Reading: 90 (%)
